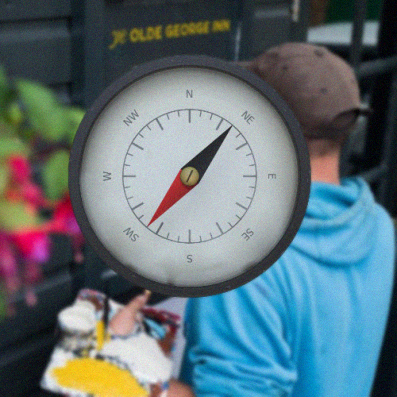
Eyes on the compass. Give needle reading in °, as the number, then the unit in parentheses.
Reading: 220 (°)
